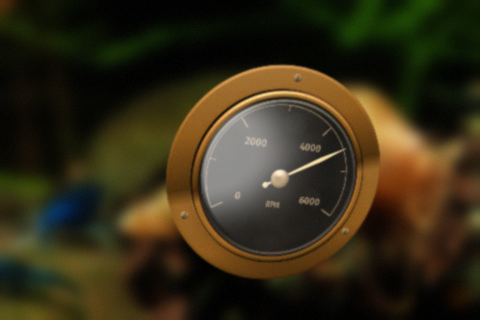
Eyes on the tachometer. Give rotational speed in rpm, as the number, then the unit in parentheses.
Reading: 4500 (rpm)
